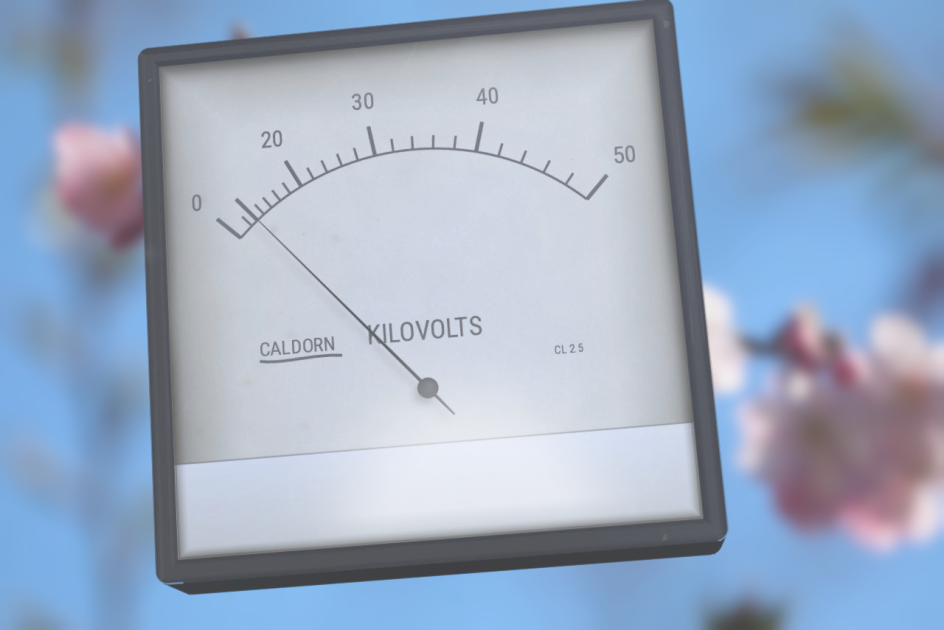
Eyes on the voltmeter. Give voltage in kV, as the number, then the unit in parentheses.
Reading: 10 (kV)
